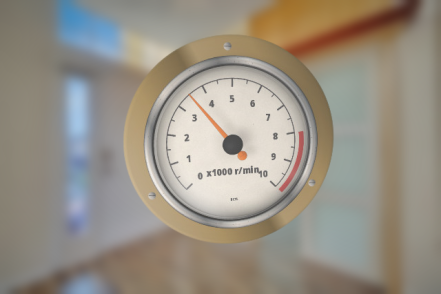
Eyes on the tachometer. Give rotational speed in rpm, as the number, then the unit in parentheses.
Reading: 3500 (rpm)
